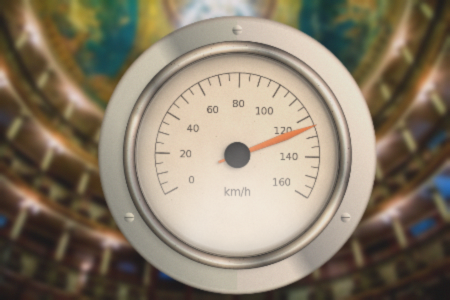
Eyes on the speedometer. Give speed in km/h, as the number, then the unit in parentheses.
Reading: 125 (km/h)
